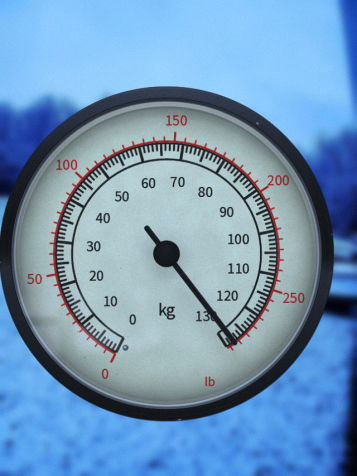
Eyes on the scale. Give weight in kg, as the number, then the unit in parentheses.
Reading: 128 (kg)
